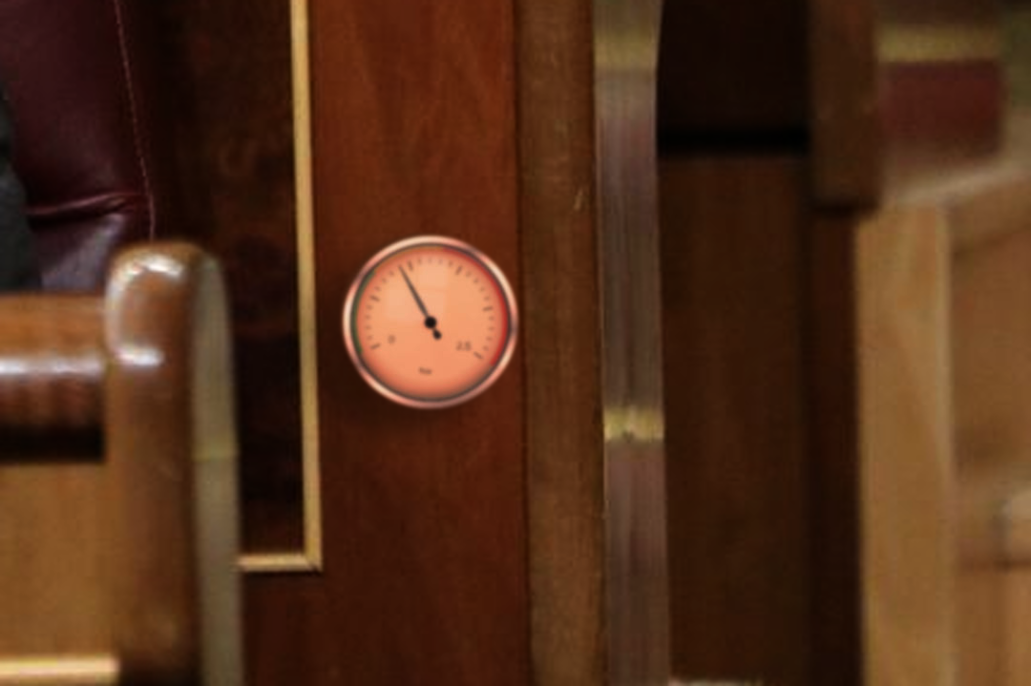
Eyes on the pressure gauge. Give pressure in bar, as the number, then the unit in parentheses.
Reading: 0.9 (bar)
